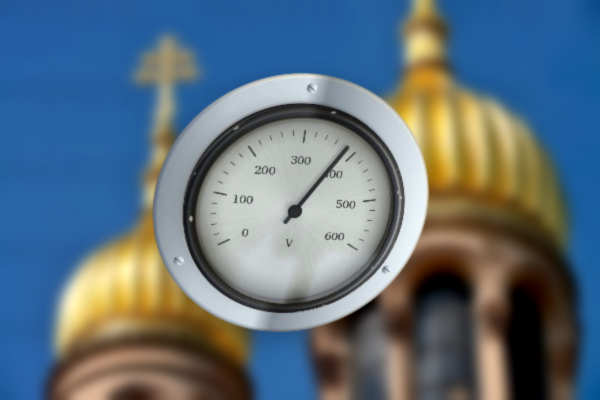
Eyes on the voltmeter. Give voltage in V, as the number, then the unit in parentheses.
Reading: 380 (V)
